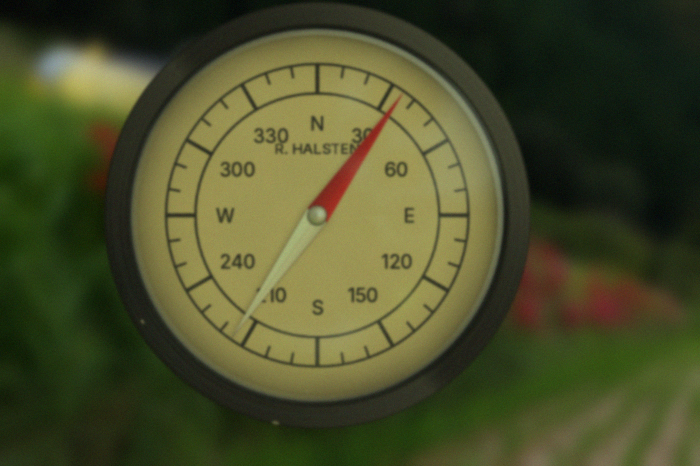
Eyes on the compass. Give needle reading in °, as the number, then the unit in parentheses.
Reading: 35 (°)
